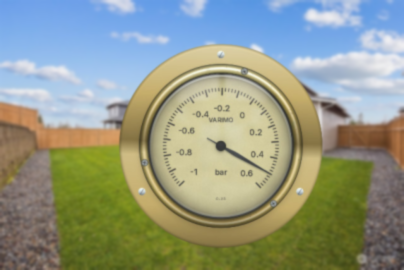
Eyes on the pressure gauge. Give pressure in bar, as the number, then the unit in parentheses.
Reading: 0.5 (bar)
